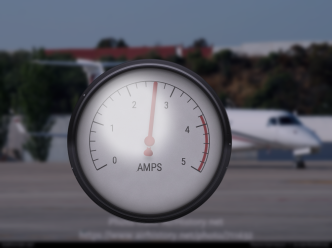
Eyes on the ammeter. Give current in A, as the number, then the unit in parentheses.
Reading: 2.6 (A)
